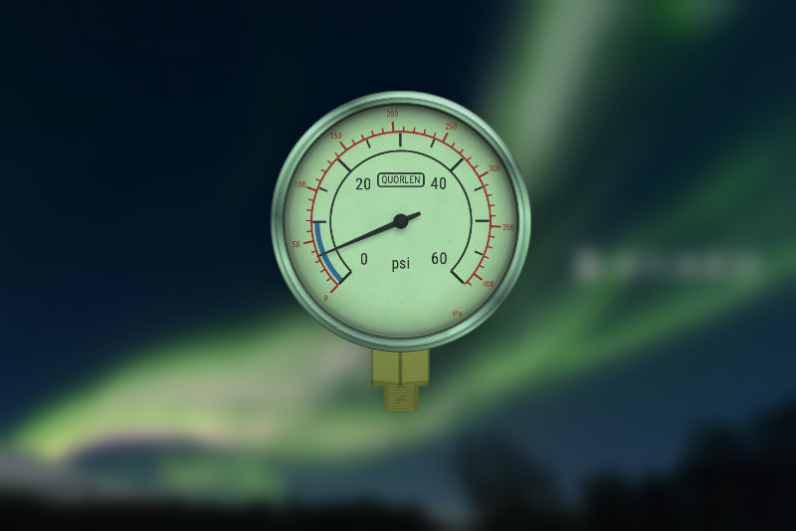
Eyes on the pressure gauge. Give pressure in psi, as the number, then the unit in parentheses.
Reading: 5 (psi)
